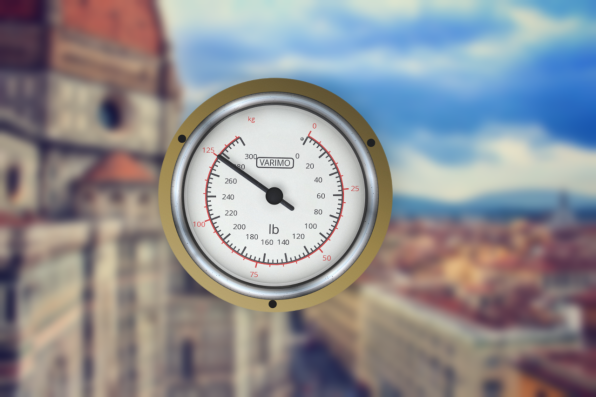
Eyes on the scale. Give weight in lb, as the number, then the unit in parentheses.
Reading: 276 (lb)
